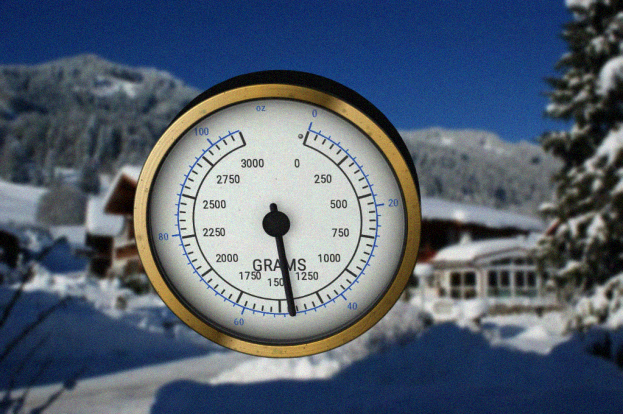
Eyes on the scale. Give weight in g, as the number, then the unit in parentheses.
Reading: 1425 (g)
